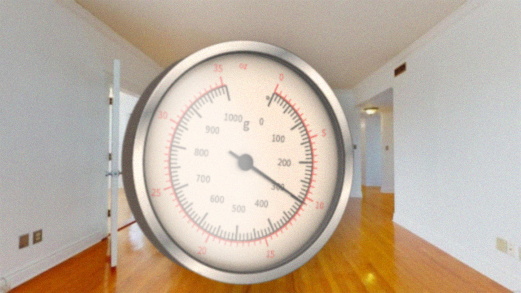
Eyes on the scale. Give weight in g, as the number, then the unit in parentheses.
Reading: 300 (g)
